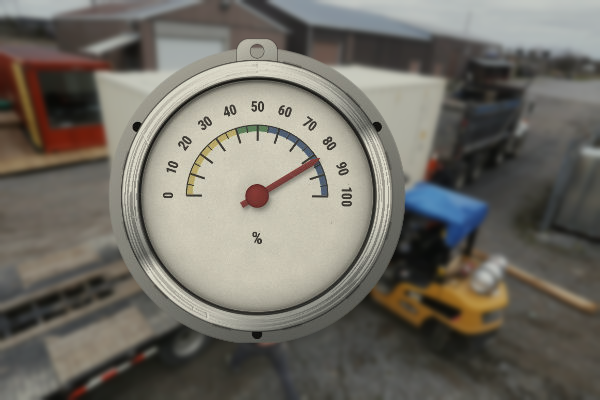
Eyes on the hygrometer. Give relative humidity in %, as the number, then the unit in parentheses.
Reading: 82.5 (%)
